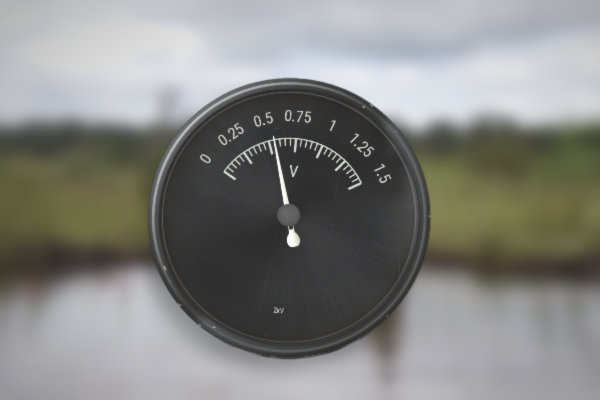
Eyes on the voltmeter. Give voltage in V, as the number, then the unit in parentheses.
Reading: 0.55 (V)
